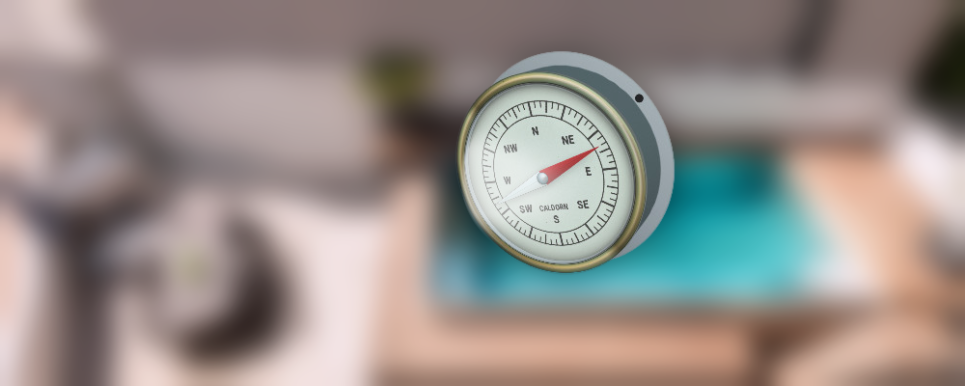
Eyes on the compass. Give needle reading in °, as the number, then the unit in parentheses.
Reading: 70 (°)
